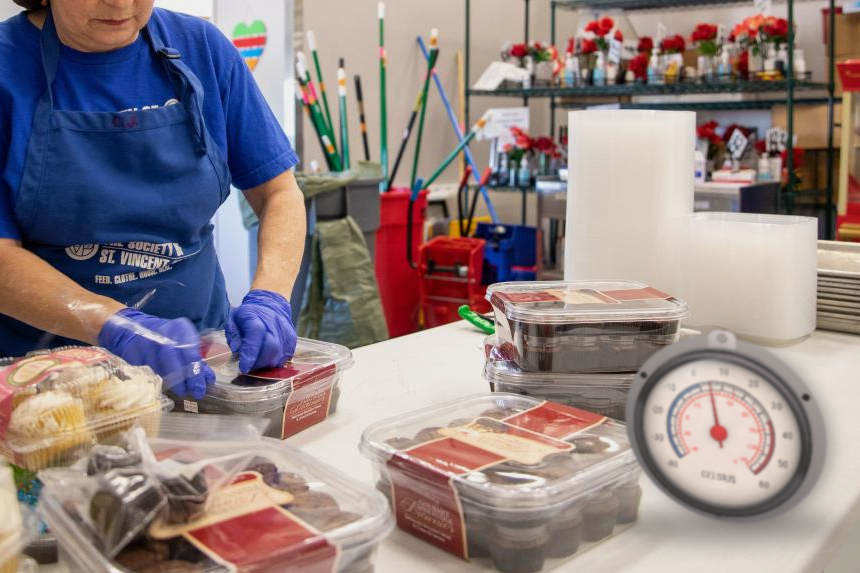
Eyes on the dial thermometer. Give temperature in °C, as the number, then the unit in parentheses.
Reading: 5 (°C)
